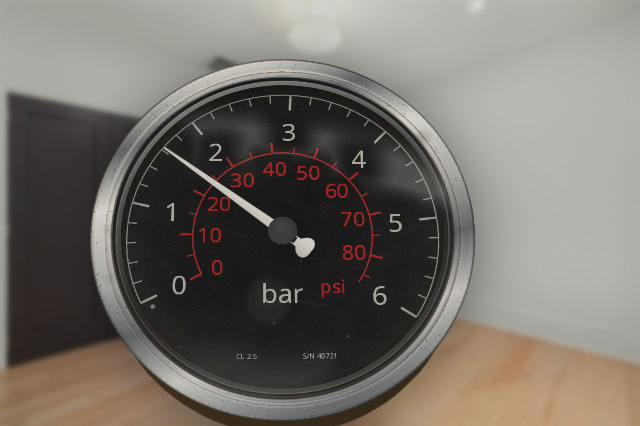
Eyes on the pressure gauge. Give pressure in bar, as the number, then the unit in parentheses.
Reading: 1.6 (bar)
